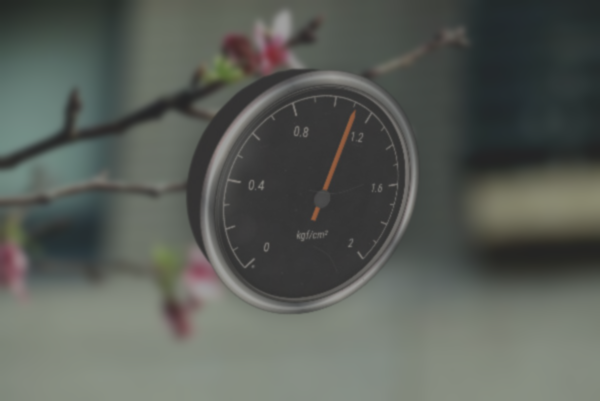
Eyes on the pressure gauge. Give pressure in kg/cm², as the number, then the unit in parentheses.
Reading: 1.1 (kg/cm²)
